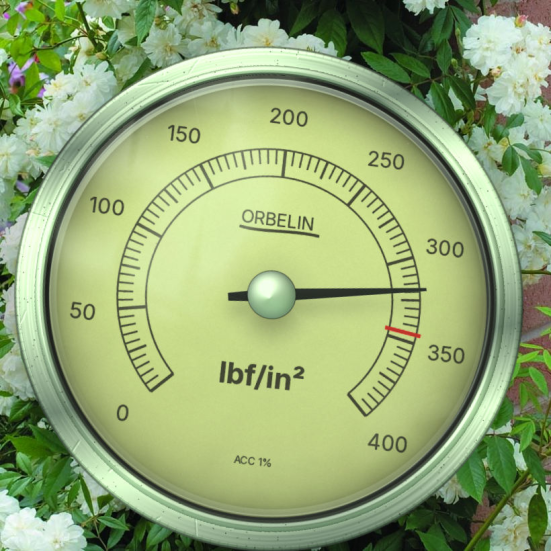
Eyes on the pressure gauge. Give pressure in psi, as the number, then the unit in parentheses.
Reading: 320 (psi)
